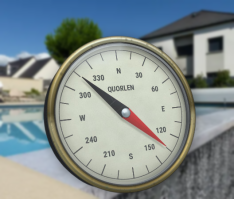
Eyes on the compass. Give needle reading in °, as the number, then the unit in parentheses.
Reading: 135 (°)
